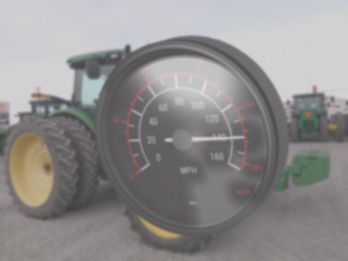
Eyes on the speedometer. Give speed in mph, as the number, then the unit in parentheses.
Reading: 140 (mph)
